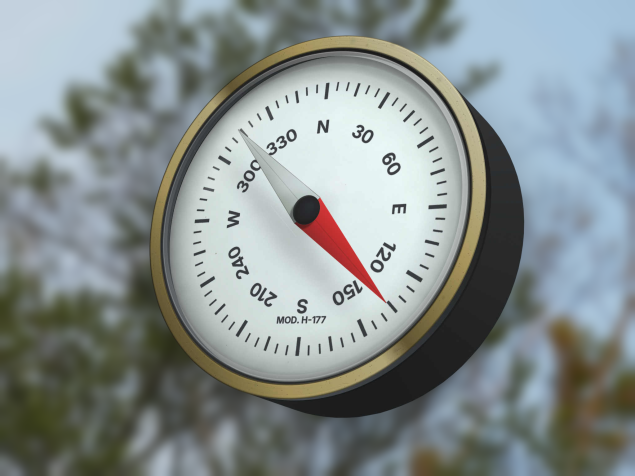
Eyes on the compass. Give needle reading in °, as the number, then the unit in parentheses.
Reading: 135 (°)
